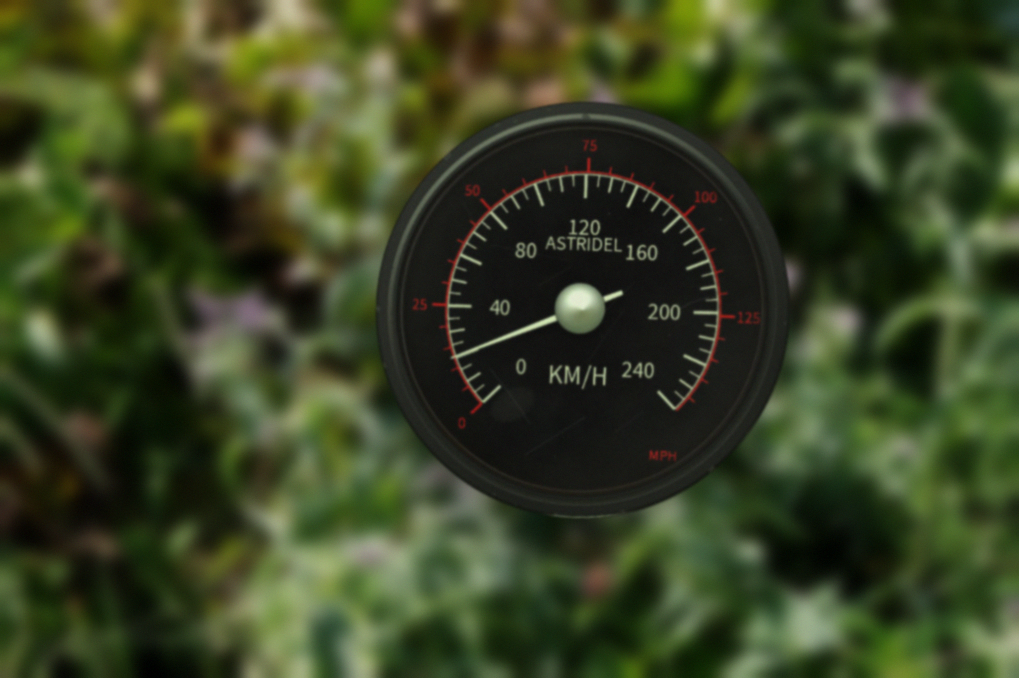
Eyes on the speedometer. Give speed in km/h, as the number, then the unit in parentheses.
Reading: 20 (km/h)
